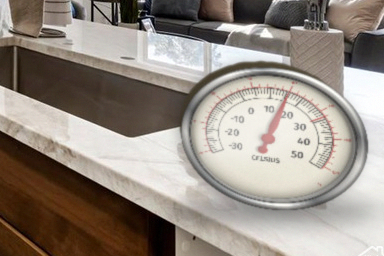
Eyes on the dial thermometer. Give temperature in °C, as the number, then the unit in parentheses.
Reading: 15 (°C)
